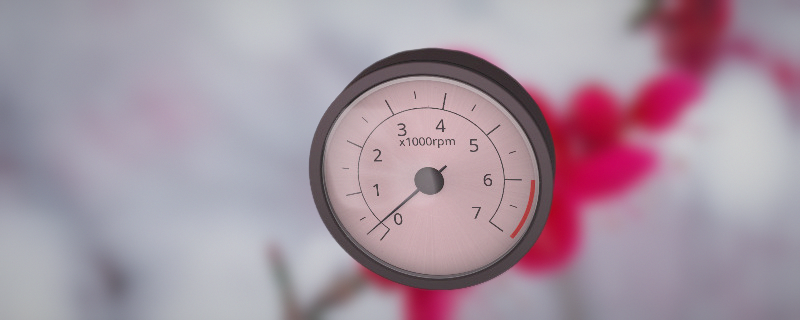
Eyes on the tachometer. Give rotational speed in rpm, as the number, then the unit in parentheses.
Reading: 250 (rpm)
